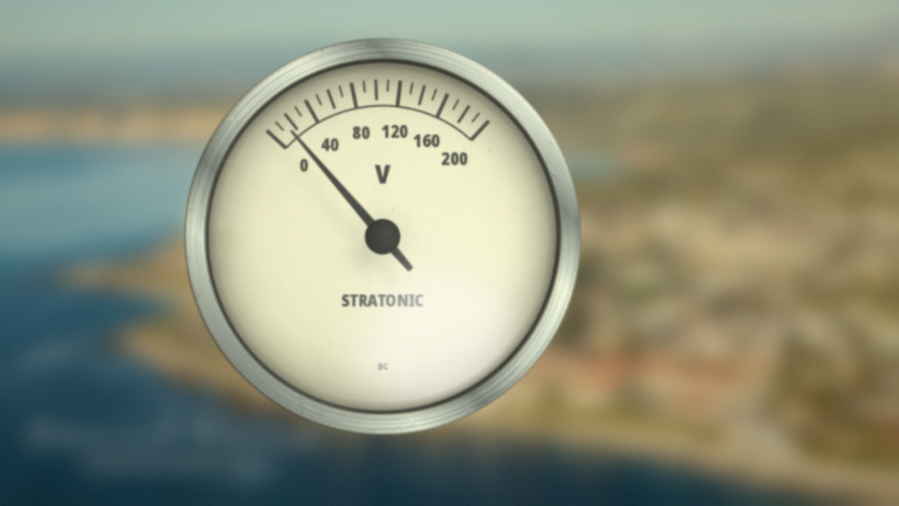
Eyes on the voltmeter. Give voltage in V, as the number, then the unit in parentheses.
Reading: 15 (V)
